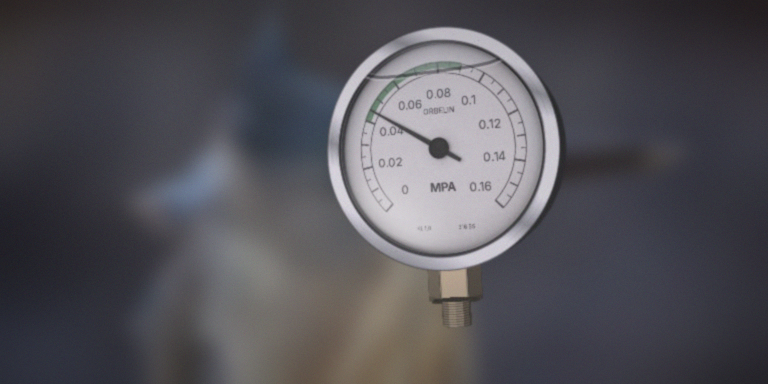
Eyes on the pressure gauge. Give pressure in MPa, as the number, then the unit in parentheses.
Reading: 0.045 (MPa)
